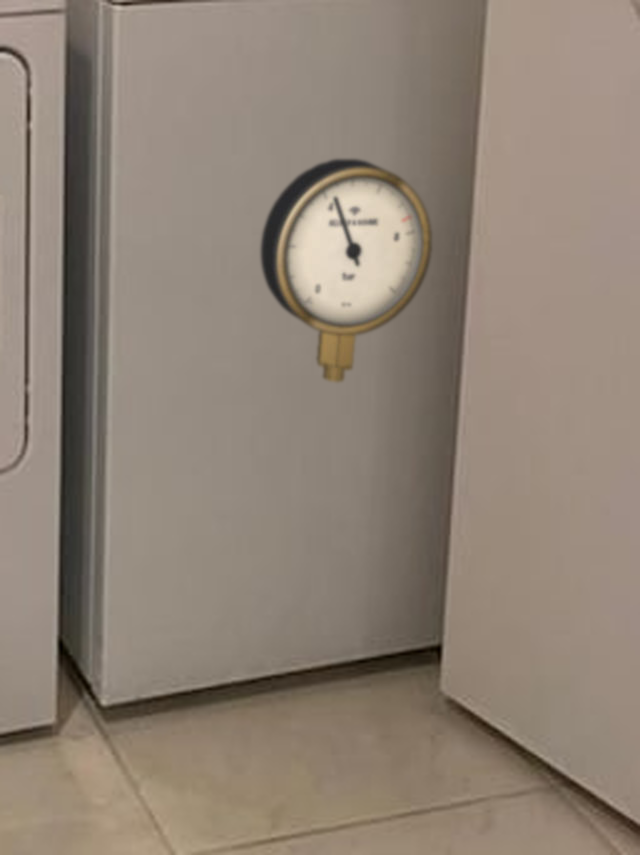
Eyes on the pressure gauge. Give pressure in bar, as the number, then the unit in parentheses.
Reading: 4.25 (bar)
